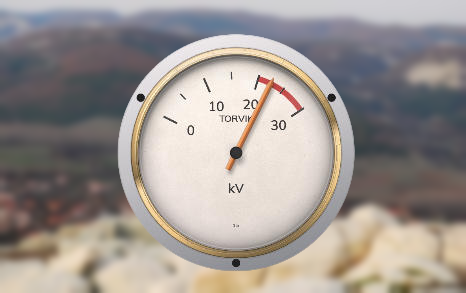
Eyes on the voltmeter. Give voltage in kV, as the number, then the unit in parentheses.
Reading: 22.5 (kV)
